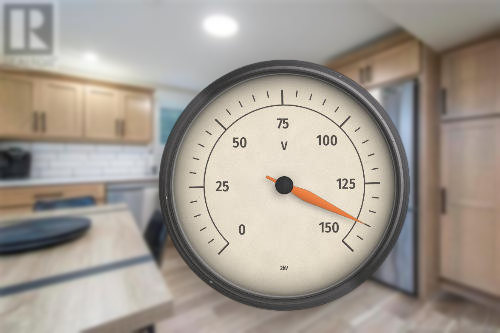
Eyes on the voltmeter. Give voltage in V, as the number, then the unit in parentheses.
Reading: 140 (V)
